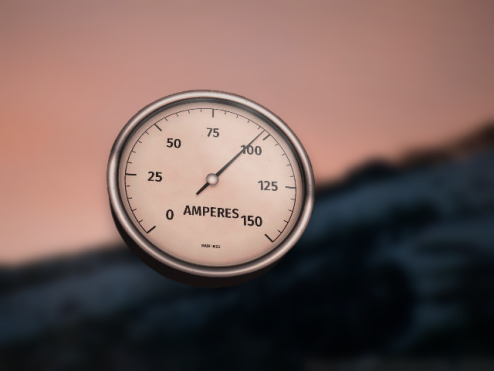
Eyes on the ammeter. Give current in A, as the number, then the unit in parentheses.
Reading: 97.5 (A)
